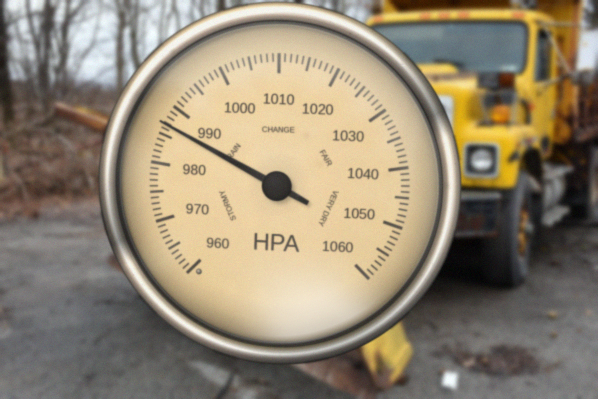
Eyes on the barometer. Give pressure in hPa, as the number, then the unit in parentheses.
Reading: 987 (hPa)
